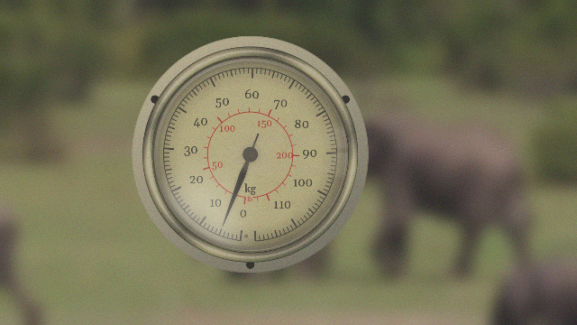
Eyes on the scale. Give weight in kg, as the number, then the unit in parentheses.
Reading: 5 (kg)
